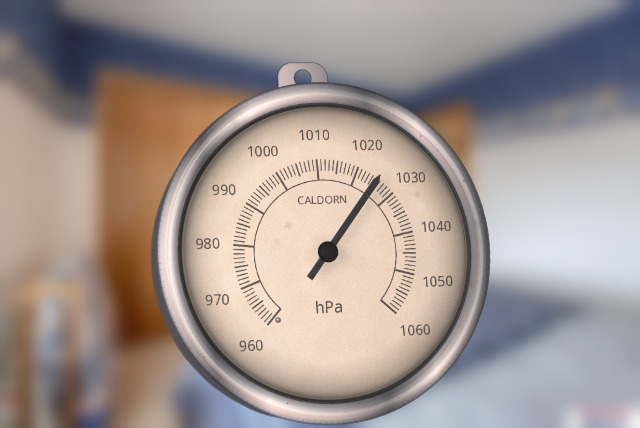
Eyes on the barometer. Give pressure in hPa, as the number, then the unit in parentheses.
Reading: 1025 (hPa)
